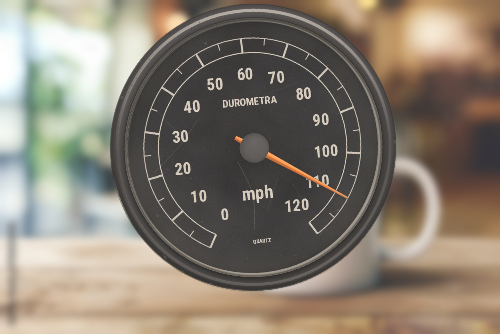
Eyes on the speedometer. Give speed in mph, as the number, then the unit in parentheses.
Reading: 110 (mph)
